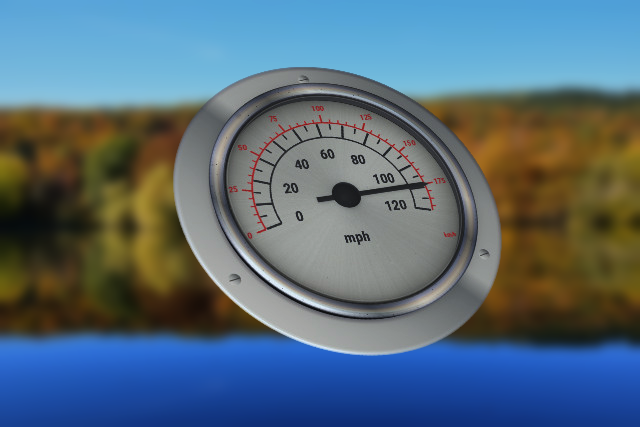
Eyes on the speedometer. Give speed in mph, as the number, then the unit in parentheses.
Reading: 110 (mph)
